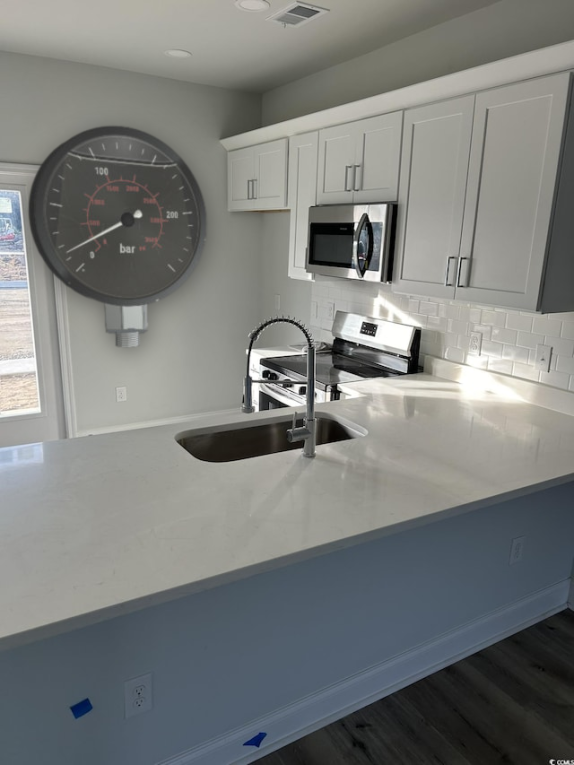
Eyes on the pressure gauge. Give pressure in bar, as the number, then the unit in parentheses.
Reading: 15 (bar)
